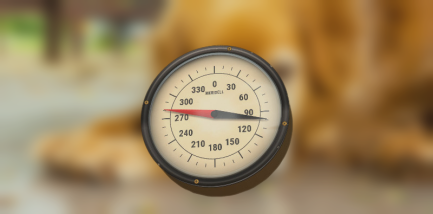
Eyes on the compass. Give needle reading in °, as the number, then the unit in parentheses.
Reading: 280 (°)
